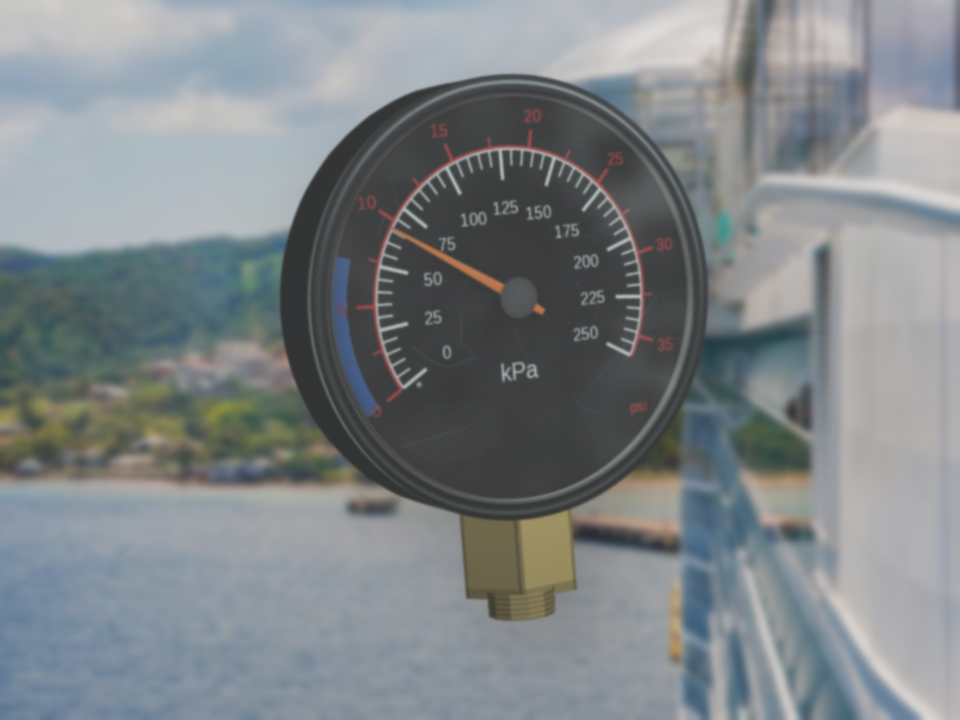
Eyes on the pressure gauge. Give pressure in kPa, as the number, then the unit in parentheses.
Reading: 65 (kPa)
